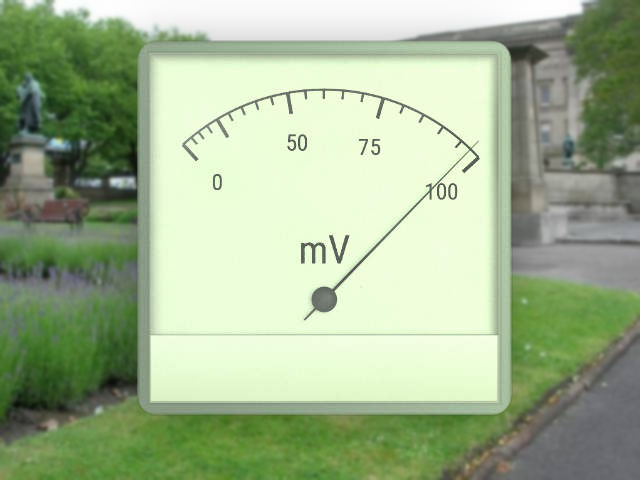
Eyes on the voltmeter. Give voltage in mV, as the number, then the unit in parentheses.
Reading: 97.5 (mV)
